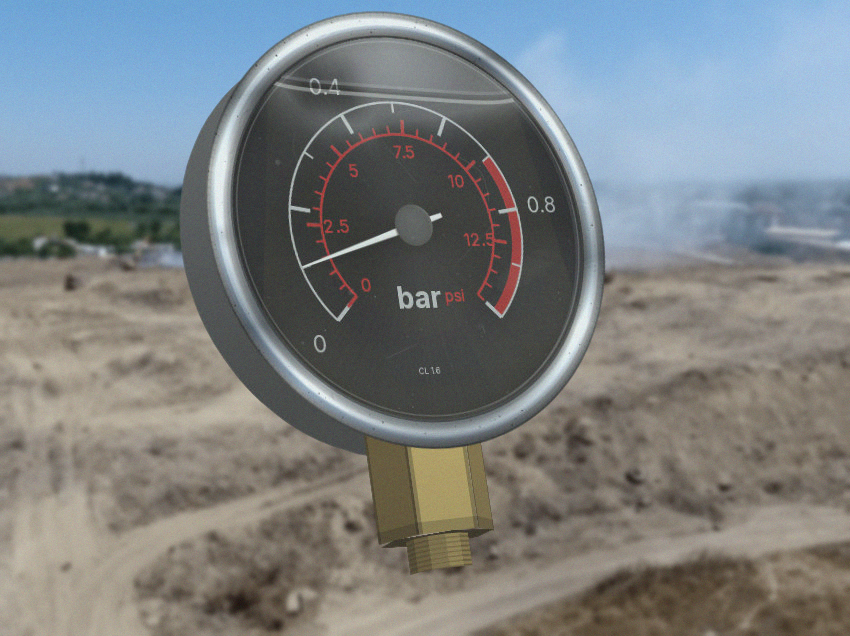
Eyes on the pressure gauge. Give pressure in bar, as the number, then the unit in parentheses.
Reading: 0.1 (bar)
